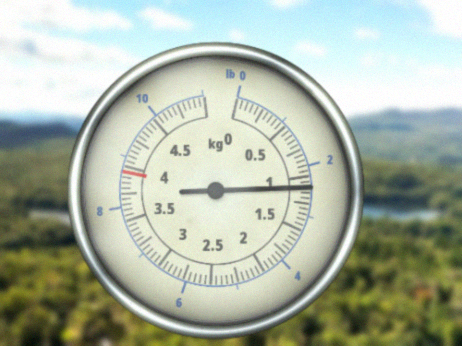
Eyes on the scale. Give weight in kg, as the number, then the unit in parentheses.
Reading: 1.1 (kg)
